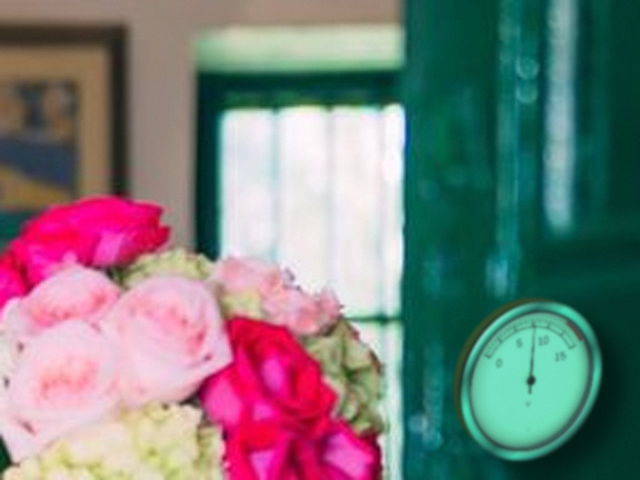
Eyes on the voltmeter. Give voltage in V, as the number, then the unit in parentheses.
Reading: 7.5 (V)
